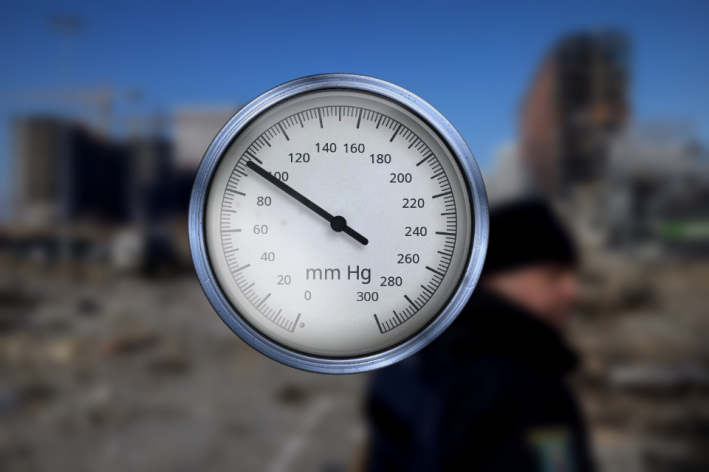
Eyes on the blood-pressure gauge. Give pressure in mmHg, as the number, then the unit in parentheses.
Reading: 96 (mmHg)
